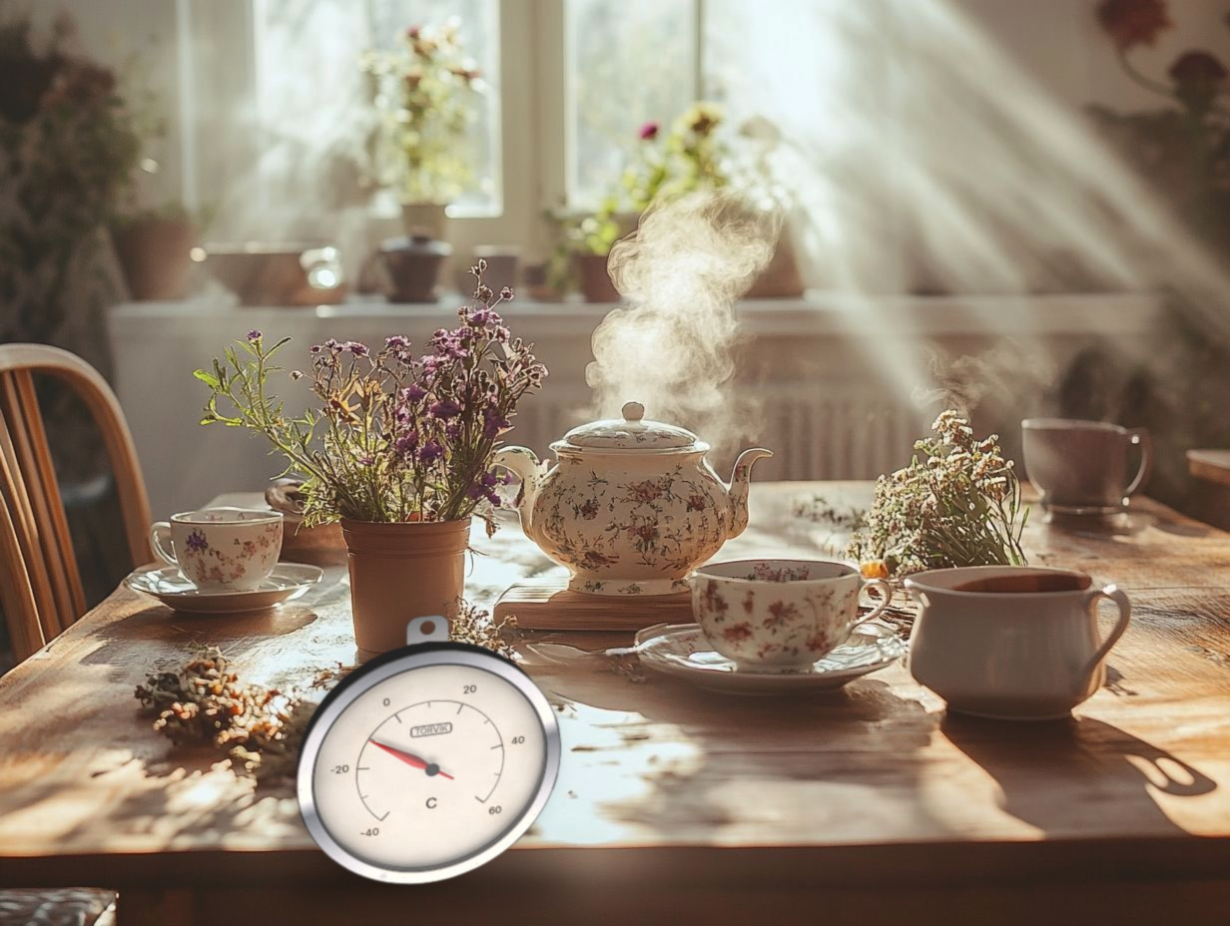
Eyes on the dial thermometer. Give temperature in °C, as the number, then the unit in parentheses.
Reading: -10 (°C)
